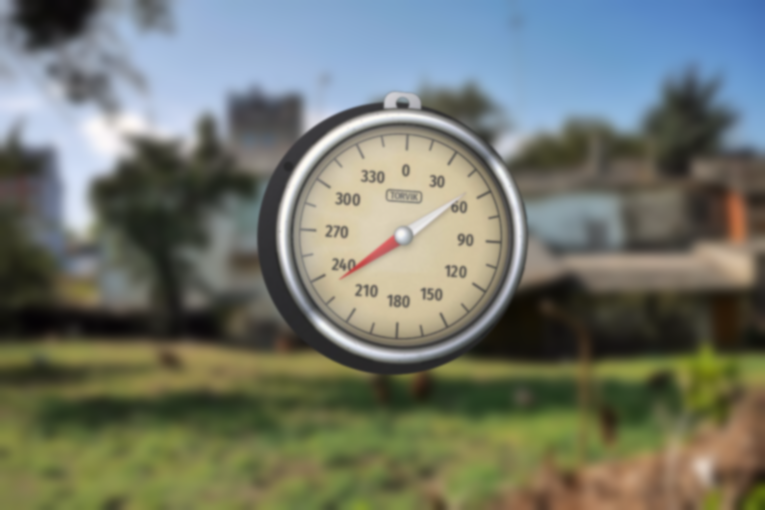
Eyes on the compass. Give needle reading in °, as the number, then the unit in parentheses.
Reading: 232.5 (°)
